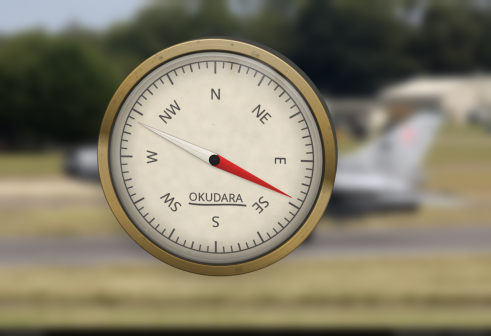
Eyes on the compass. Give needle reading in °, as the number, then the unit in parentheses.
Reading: 115 (°)
